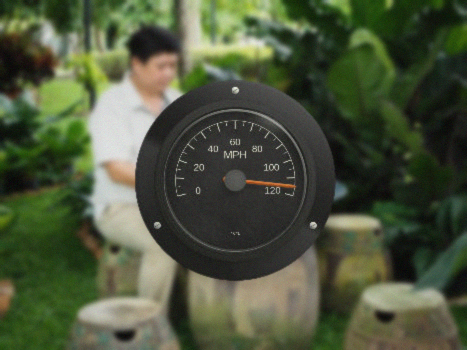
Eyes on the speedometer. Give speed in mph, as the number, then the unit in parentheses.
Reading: 115 (mph)
